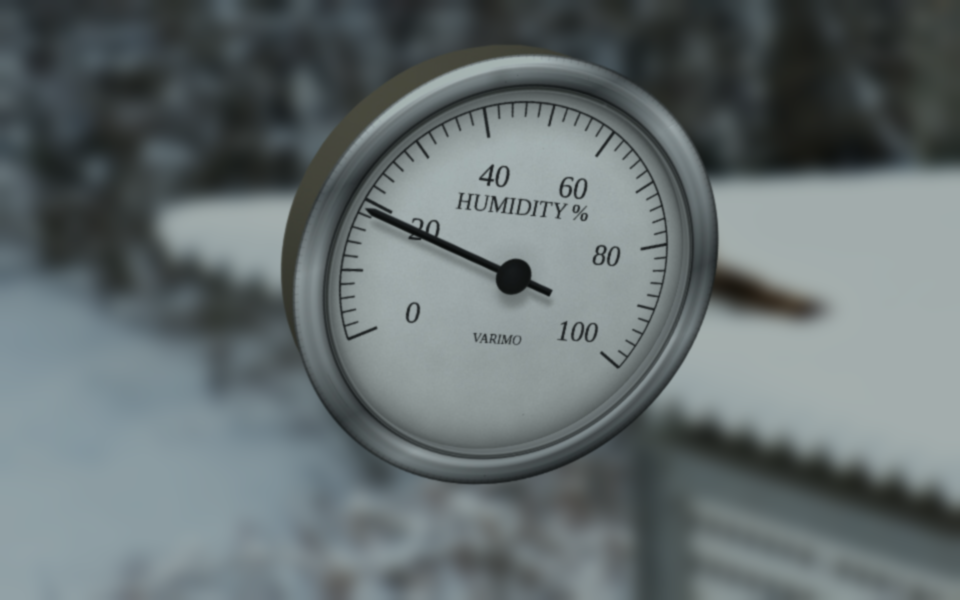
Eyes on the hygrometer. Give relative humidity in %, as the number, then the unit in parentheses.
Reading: 19 (%)
